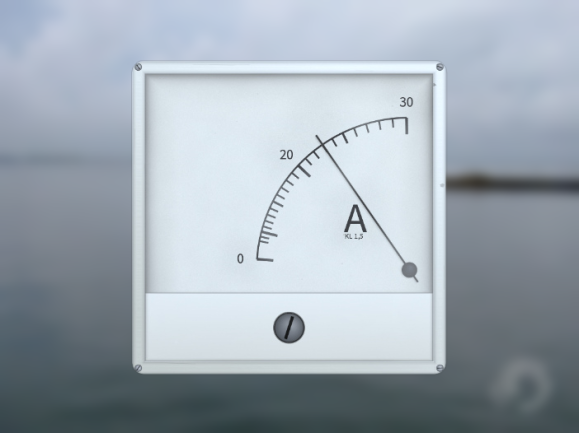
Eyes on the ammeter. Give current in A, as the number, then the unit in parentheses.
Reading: 23 (A)
